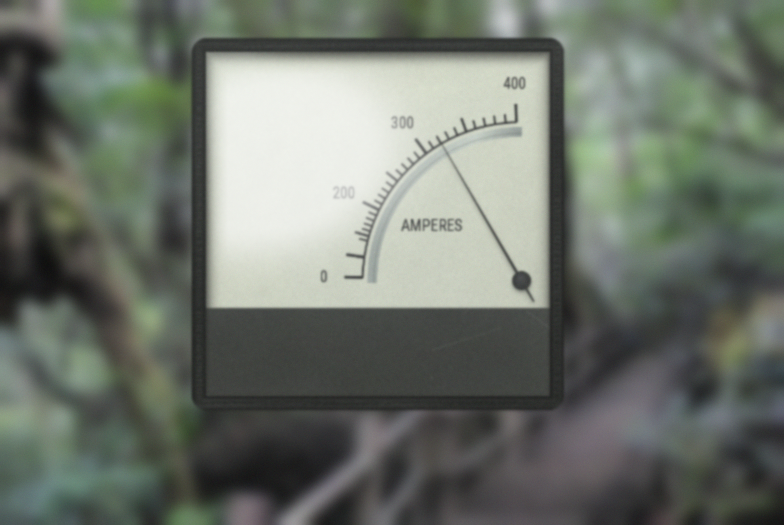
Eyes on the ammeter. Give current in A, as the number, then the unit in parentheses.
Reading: 320 (A)
